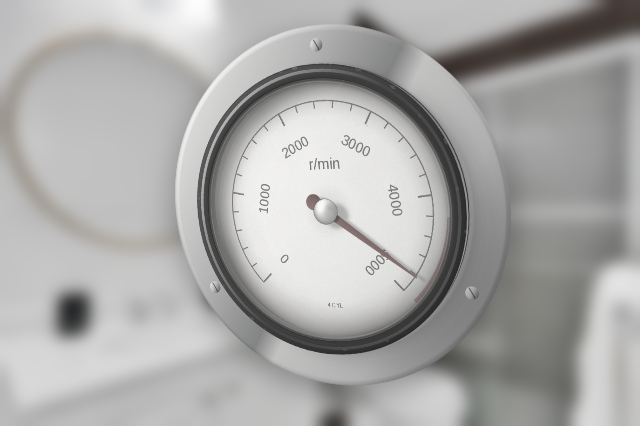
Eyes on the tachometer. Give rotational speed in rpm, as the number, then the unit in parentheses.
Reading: 4800 (rpm)
